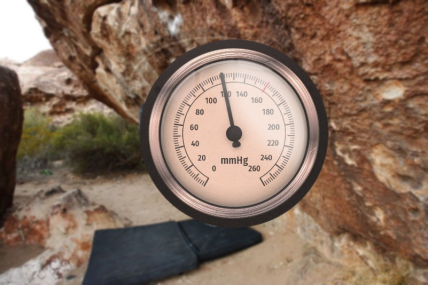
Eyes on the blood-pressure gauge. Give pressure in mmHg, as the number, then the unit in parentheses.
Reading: 120 (mmHg)
